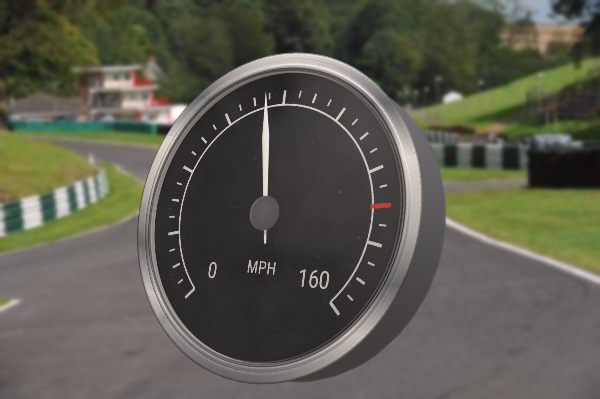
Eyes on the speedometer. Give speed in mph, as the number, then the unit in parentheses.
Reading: 75 (mph)
